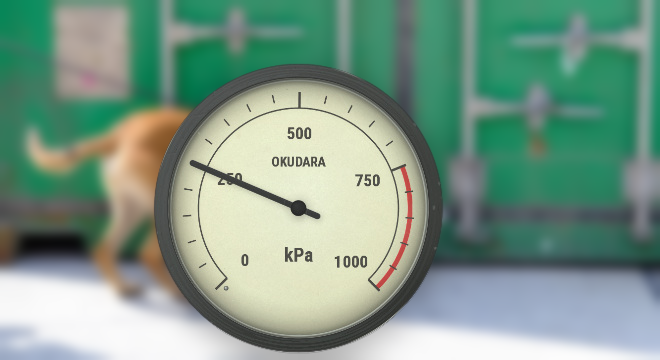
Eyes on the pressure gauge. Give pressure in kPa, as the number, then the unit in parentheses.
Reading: 250 (kPa)
